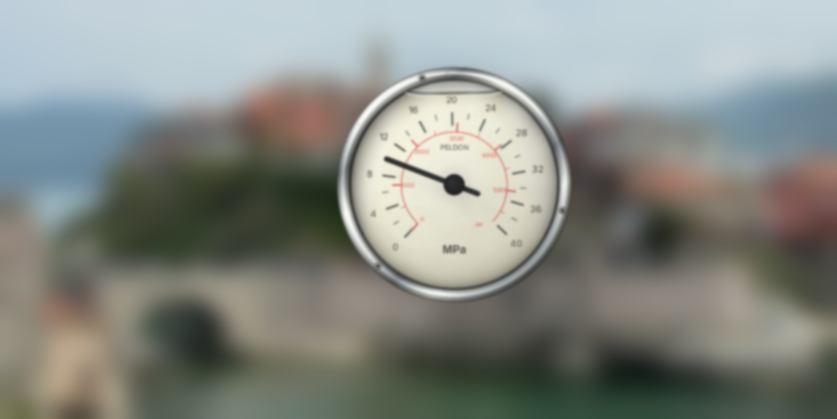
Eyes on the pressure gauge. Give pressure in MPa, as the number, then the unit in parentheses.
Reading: 10 (MPa)
